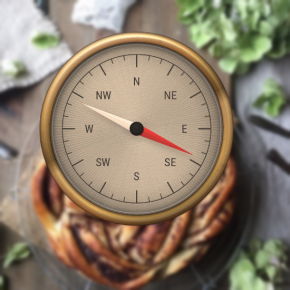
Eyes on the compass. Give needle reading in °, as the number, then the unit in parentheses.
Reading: 115 (°)
